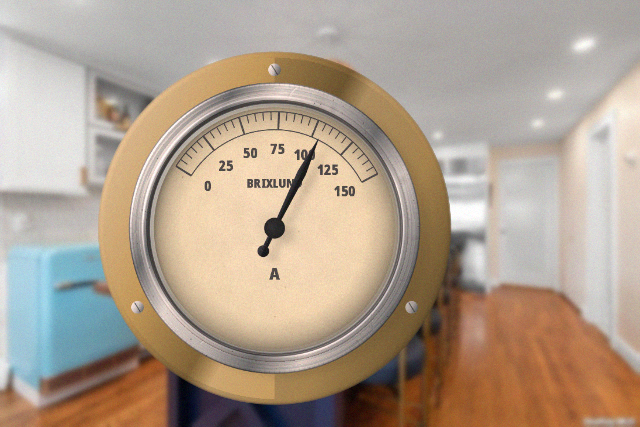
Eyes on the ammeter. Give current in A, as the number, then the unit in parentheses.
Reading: 105 (A)
